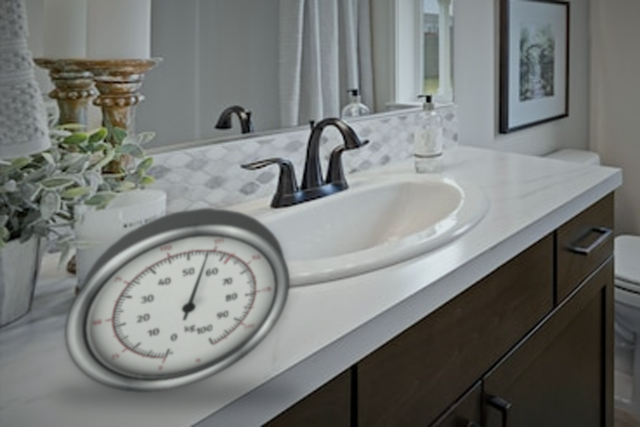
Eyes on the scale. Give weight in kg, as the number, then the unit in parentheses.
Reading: 55 (kg)
